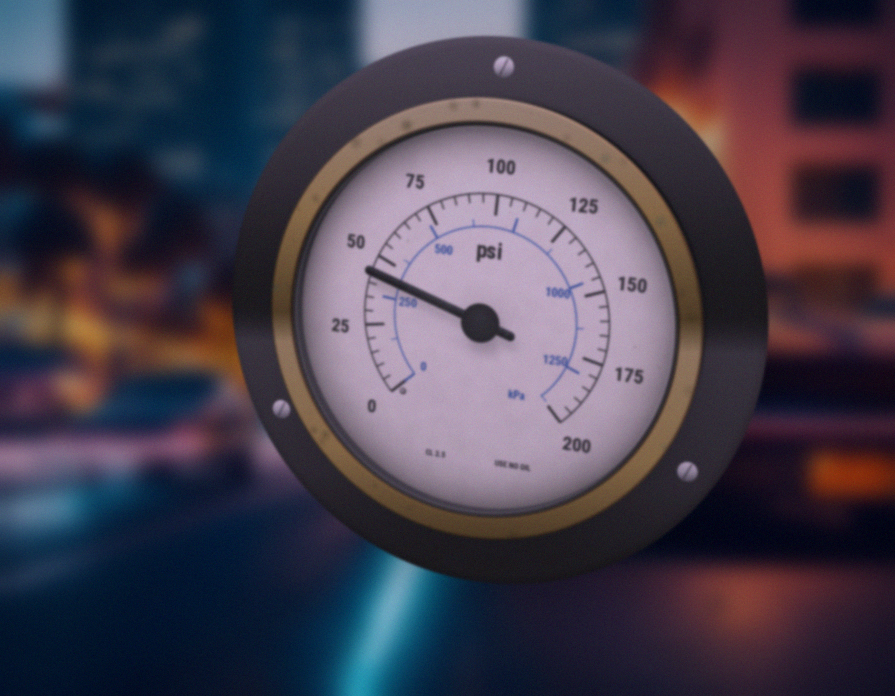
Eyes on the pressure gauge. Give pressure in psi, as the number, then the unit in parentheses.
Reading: 45 (psi)
